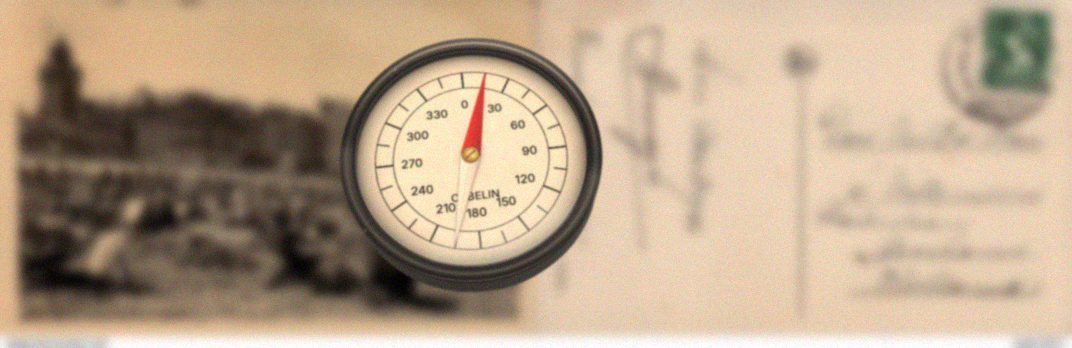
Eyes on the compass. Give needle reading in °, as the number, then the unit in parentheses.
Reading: 15 (°)
